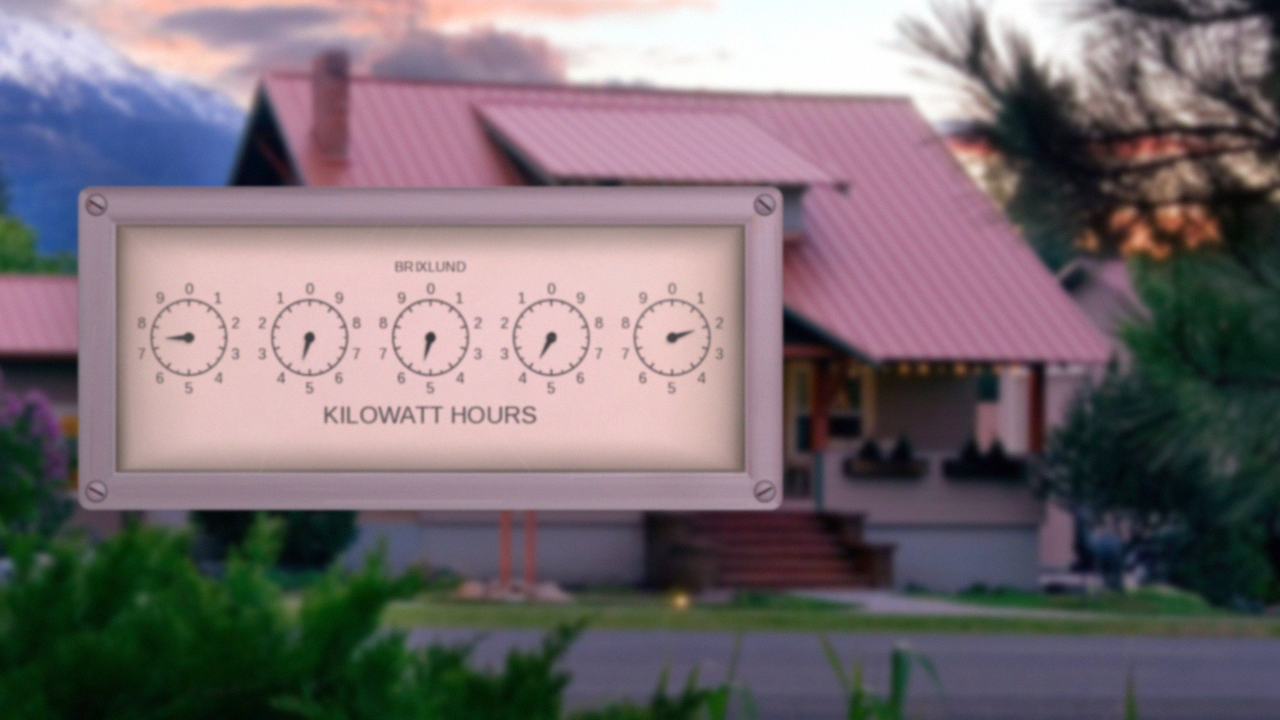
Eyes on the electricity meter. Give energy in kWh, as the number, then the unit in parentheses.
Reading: 74542 (kWh)
